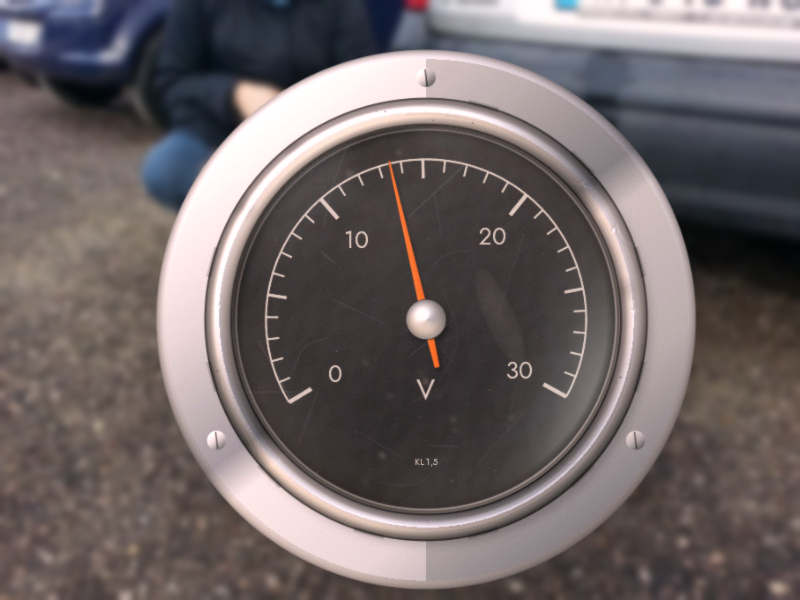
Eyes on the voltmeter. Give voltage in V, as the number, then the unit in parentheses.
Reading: 13.5 (V)
